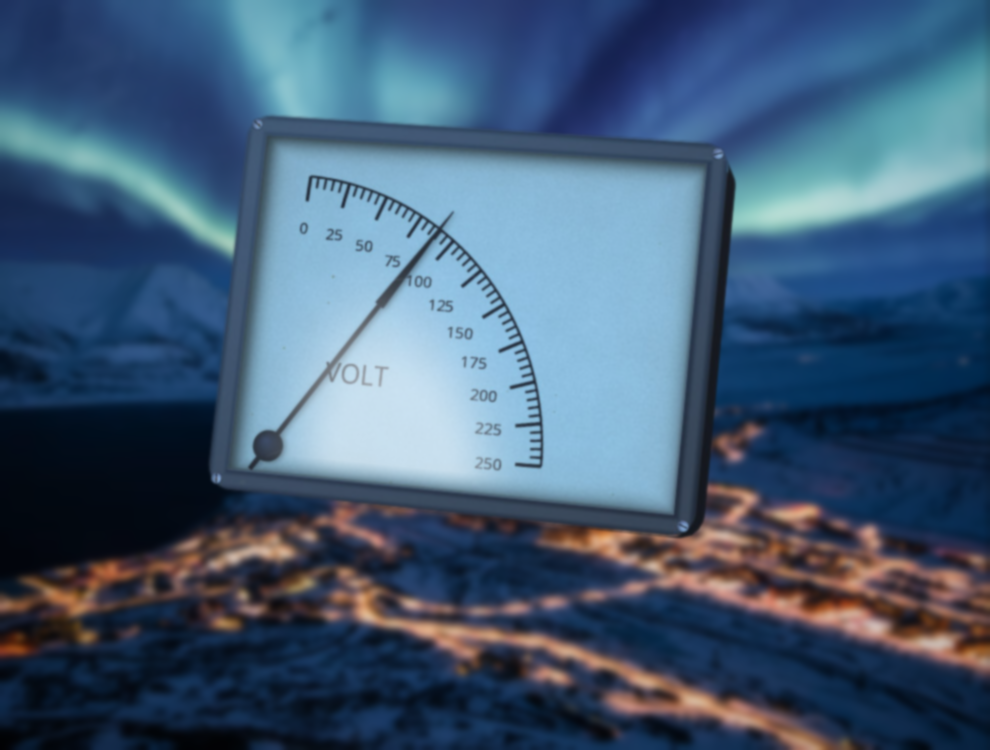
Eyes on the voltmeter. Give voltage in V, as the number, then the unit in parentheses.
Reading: 90 (V)
